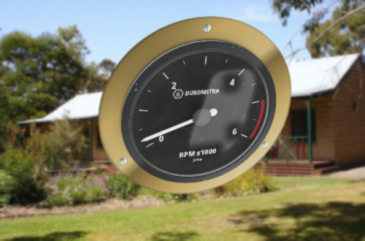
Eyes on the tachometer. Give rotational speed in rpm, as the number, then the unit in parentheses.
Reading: 250 (rpm)
